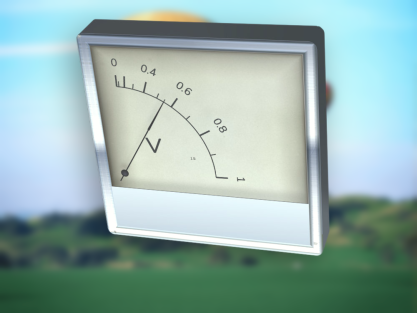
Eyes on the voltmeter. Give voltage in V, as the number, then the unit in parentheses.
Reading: 0.55 (V)
